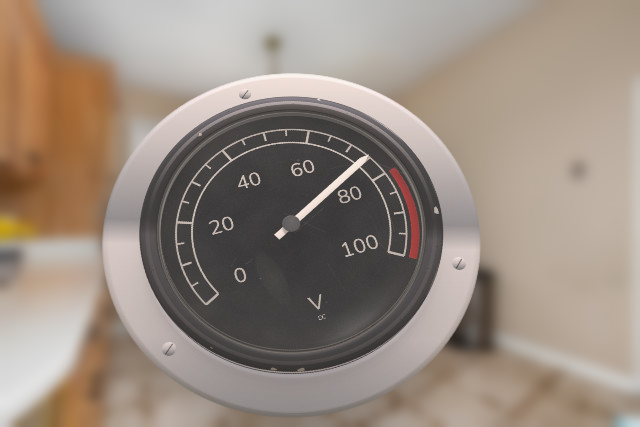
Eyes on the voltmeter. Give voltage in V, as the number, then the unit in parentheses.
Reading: 75 (V)
